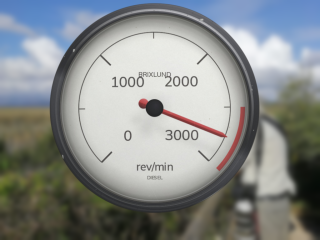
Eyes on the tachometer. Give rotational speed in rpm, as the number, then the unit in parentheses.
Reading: 2750 (rpm)
